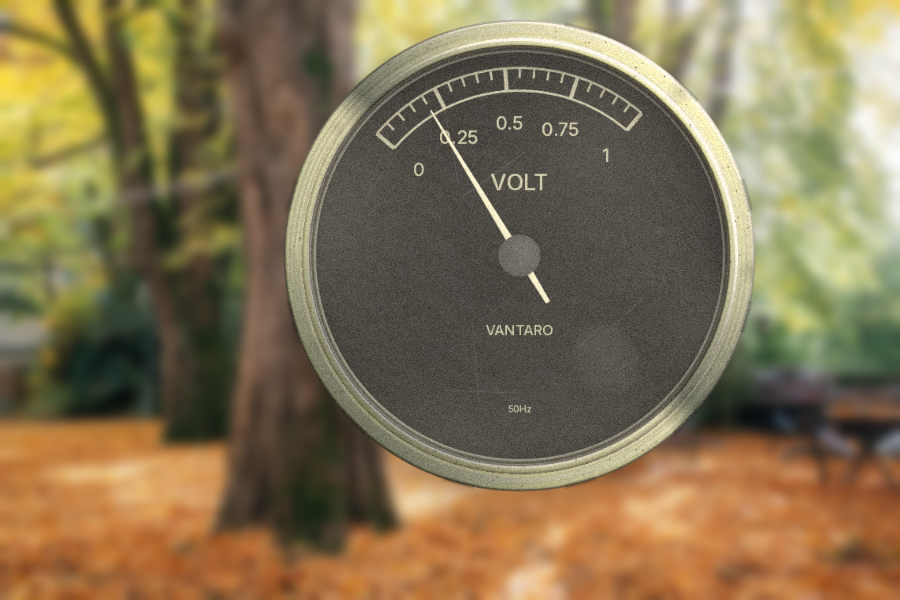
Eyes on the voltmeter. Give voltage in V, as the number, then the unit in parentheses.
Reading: 0.2 (V)
